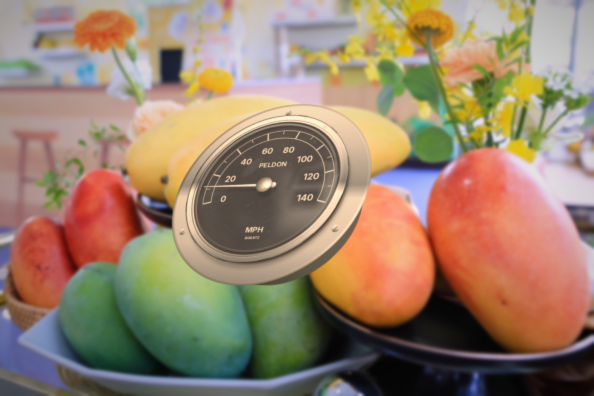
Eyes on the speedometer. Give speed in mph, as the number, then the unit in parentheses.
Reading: 10 (mph)
